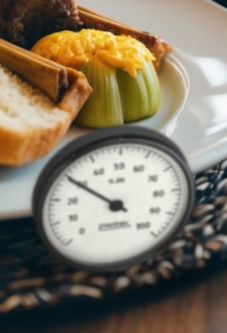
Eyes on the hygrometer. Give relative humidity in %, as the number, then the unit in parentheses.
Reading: 30 (%)
